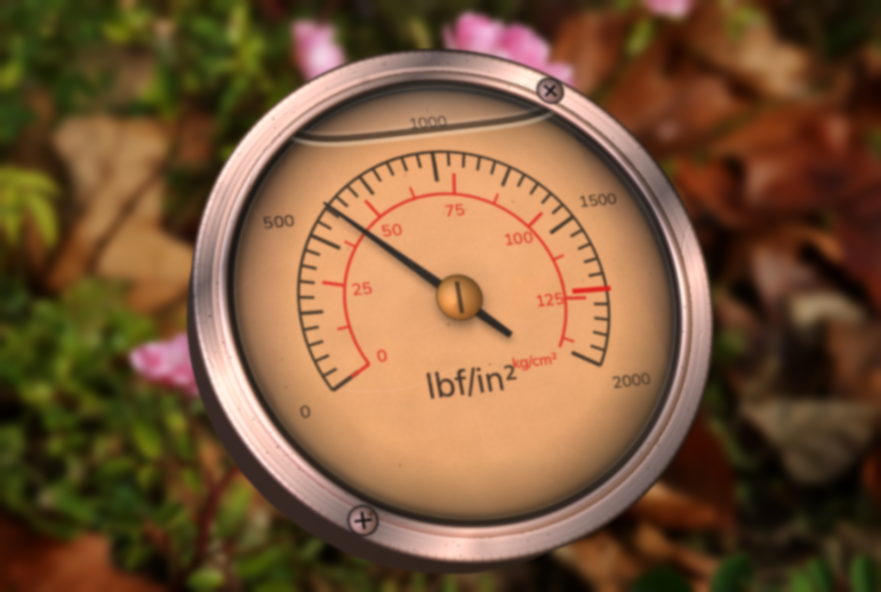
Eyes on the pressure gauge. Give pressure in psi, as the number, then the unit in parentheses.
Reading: 600 (psi)
